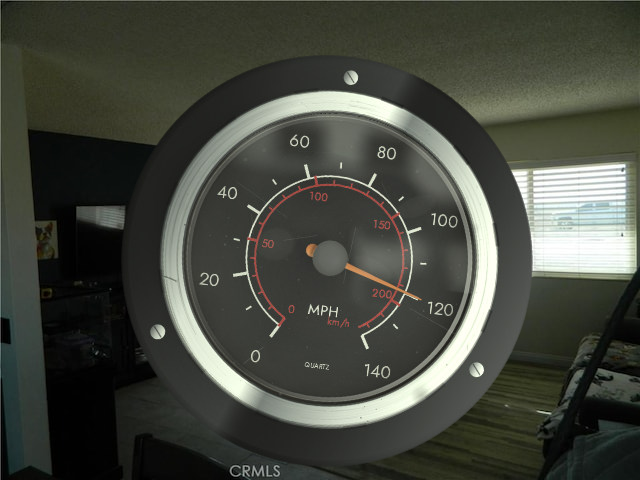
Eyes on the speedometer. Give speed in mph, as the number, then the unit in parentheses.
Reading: 120 (mph)
